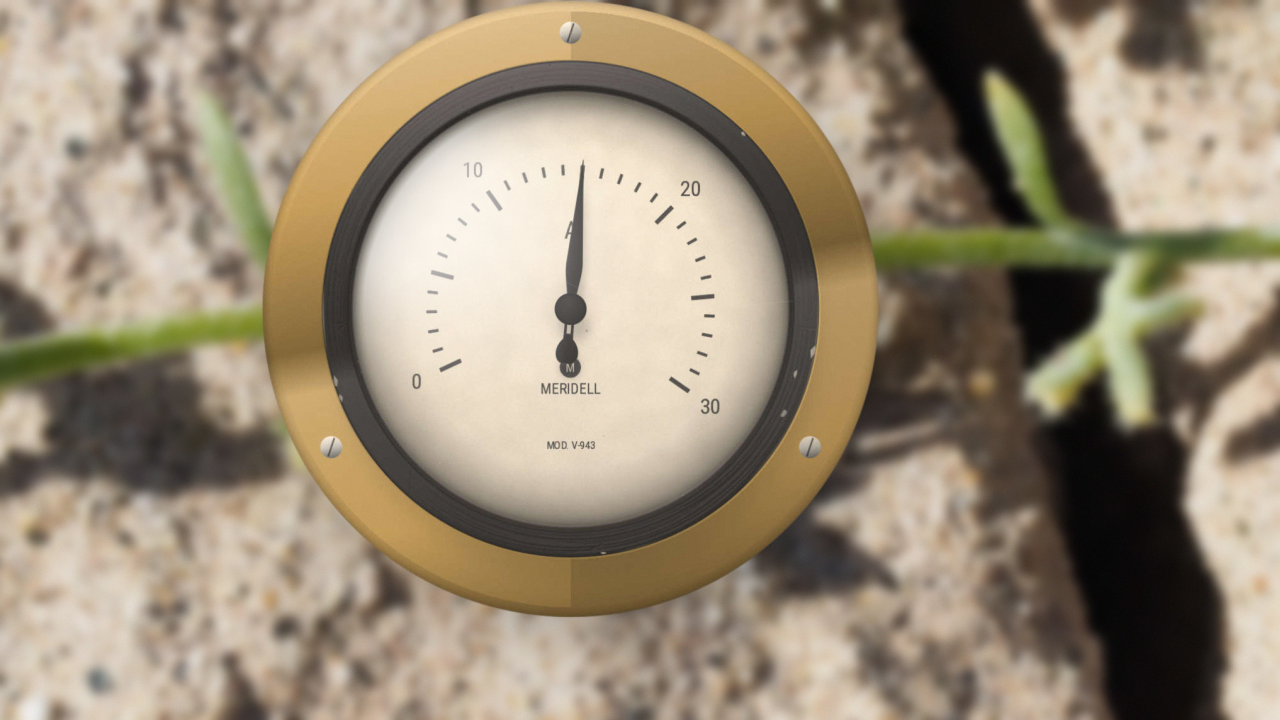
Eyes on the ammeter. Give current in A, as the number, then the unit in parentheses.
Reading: 15 (A)
